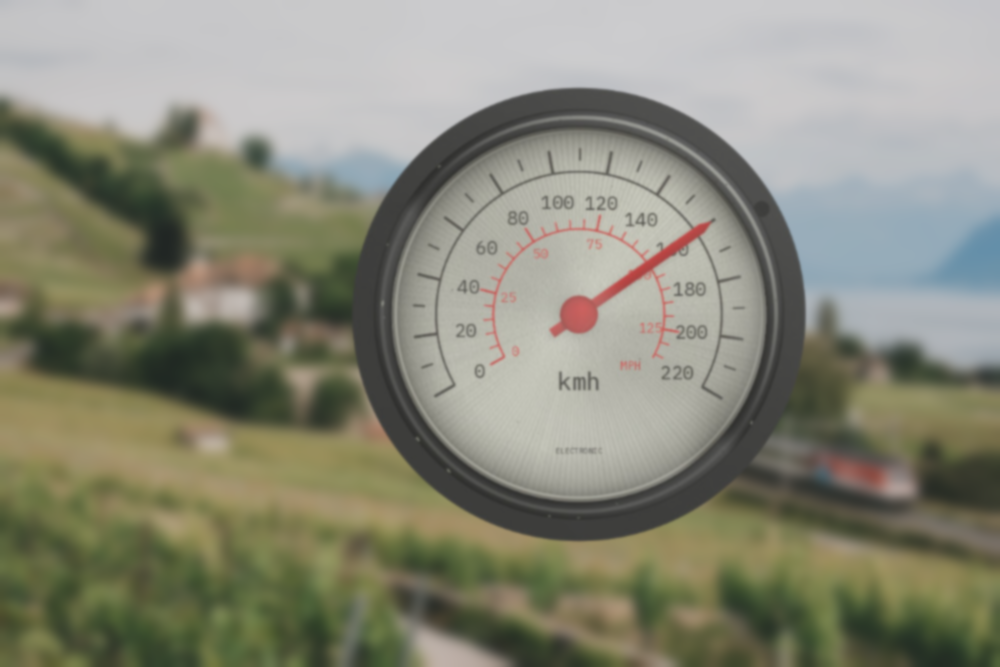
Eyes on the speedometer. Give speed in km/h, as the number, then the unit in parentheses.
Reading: 160 (km/h)
